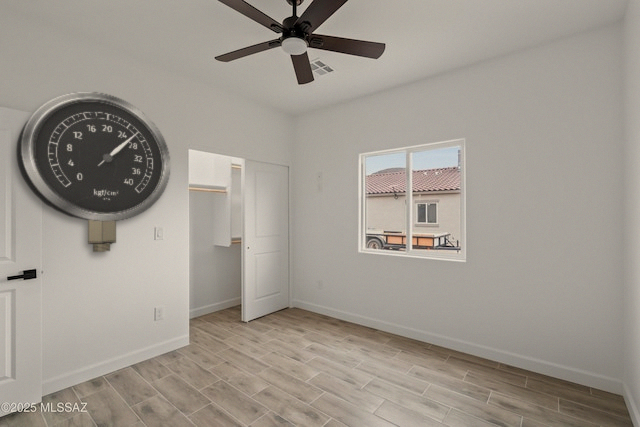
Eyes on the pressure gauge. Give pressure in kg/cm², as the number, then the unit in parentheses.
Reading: 26 (kg/cm²)
